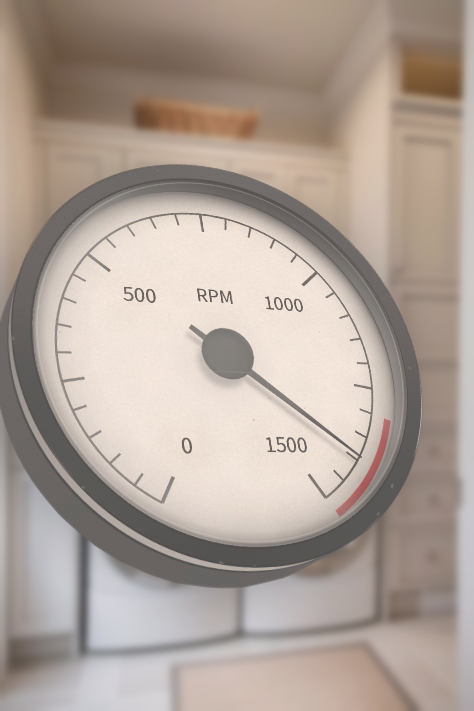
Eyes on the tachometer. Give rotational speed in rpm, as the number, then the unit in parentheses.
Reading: 1400 (rpm)
